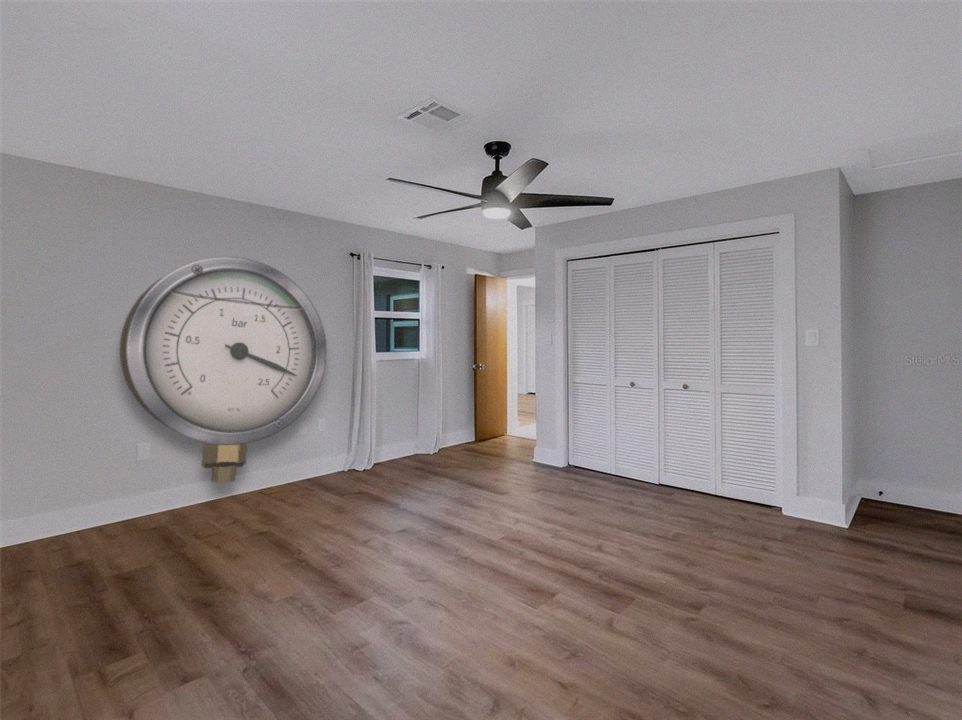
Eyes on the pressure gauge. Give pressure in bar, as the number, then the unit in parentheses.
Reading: 2.25 (bar)
